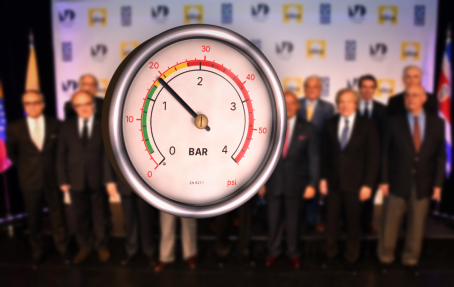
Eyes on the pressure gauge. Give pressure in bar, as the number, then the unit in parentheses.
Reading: 1.3 (bar)
